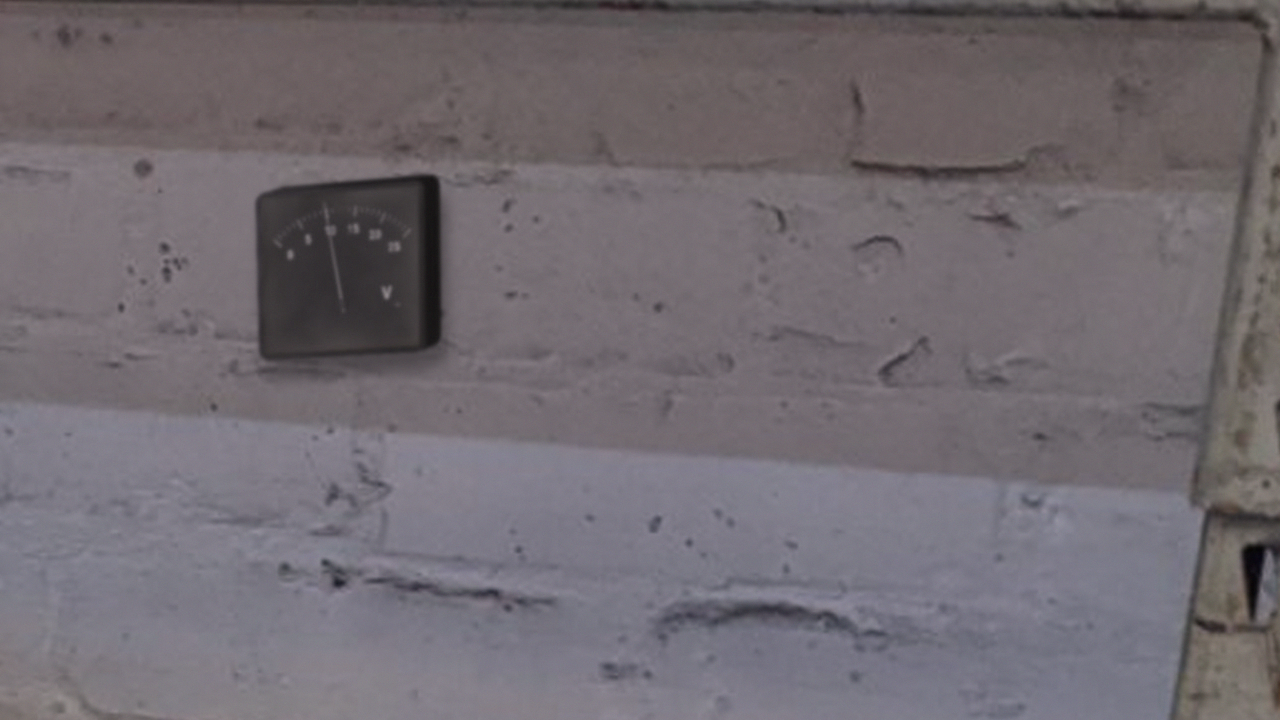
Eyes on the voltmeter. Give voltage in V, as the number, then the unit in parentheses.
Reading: 10 (V)
